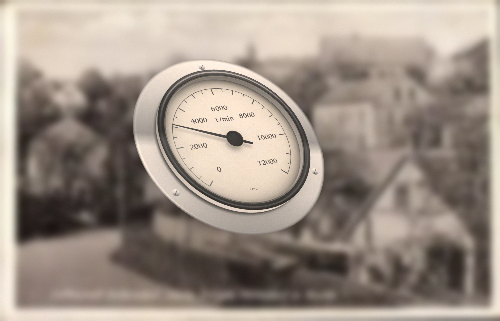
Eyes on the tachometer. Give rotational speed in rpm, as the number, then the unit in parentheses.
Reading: 3000 (rpm)
